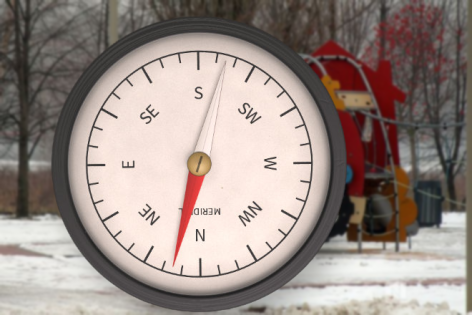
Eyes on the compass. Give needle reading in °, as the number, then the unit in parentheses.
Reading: 15 (°)
